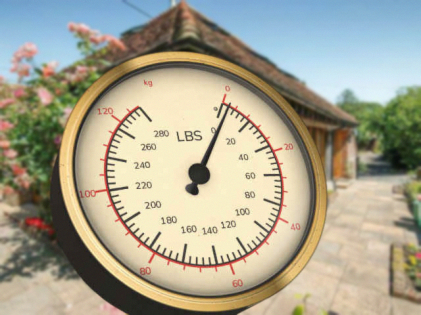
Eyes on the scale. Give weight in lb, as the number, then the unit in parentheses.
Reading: 4 (lb)
